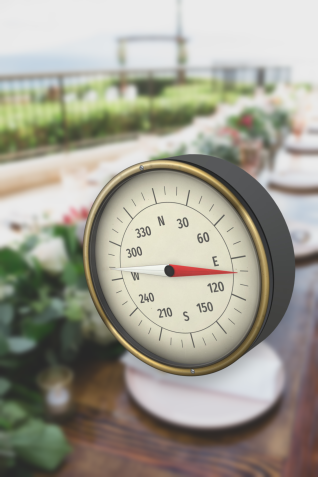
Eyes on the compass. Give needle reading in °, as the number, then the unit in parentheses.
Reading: 100 (°)
